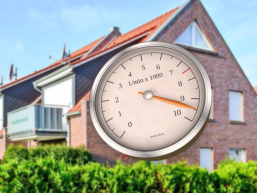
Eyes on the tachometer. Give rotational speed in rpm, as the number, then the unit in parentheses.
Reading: 9500 (rpm)
